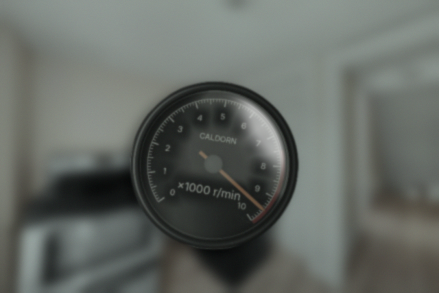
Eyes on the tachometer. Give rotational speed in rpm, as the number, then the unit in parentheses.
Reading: 9500 (rpm)
